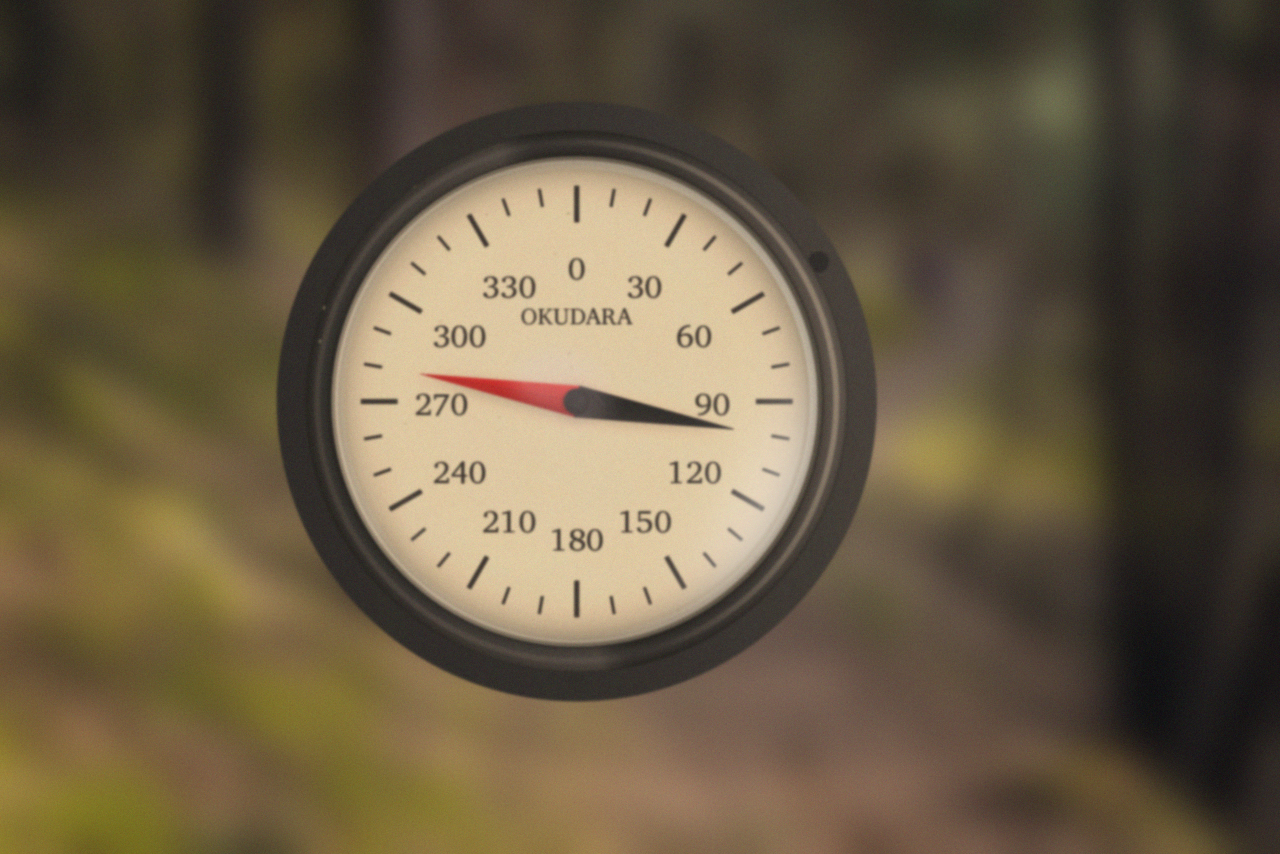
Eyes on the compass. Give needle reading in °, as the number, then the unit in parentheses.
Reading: 280 (°)
